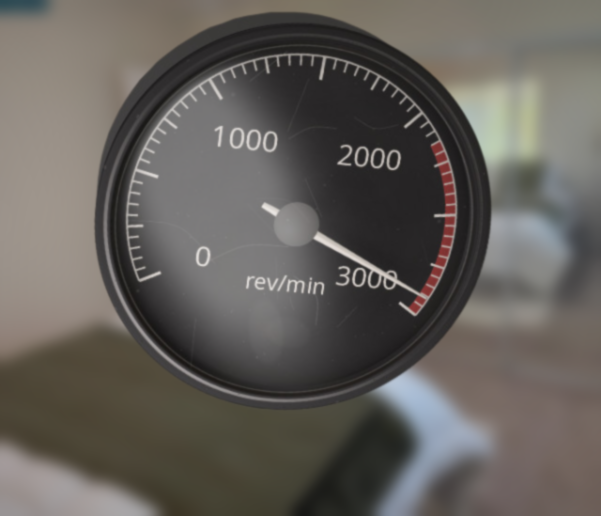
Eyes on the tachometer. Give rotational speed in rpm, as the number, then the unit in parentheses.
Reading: 2900 (rpm)
